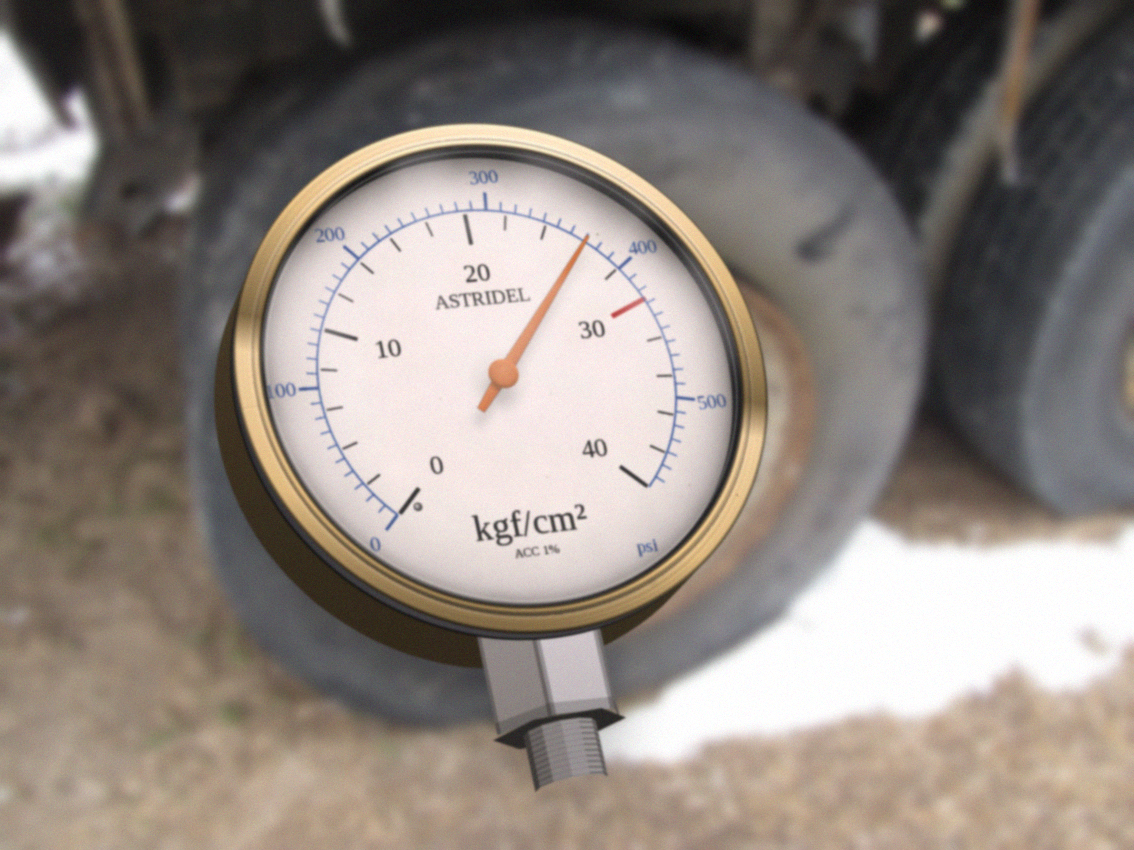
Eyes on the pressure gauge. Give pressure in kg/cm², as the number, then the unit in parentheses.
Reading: 26 (kg/cm²)
